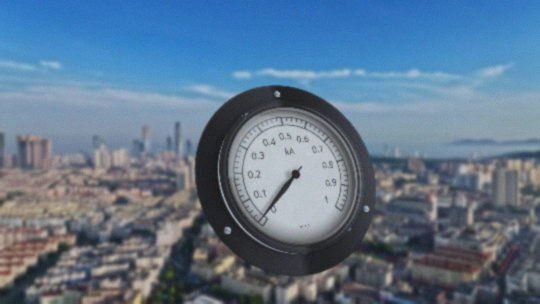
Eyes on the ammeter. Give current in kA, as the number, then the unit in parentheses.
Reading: 0.02 (kA)
